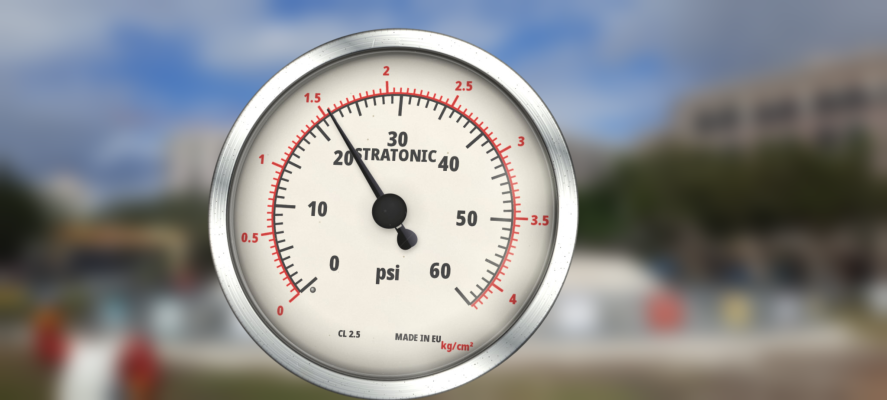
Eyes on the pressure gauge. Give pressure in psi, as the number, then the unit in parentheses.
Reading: 22 (psi)
